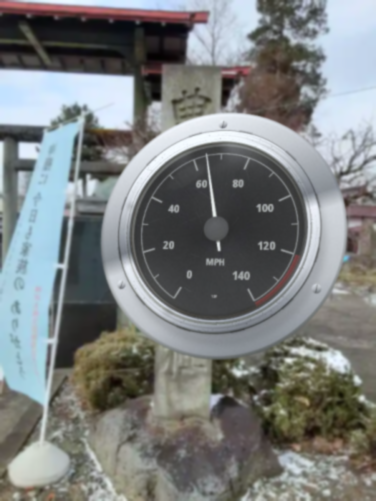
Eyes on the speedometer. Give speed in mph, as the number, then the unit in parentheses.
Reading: 65 (mph)
